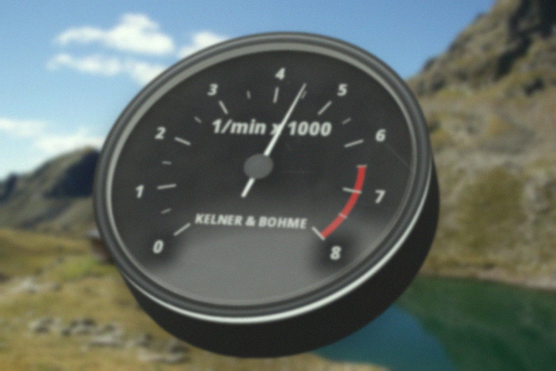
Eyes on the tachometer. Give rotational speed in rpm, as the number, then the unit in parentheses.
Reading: 4500 (rpm)
